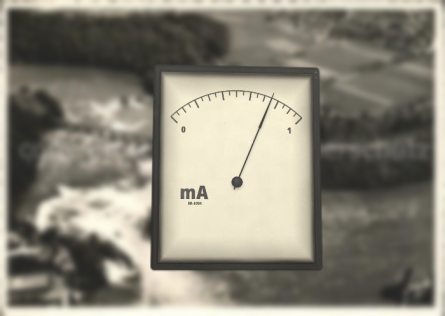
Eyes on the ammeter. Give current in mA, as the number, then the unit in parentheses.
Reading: 0.75 (mA)
